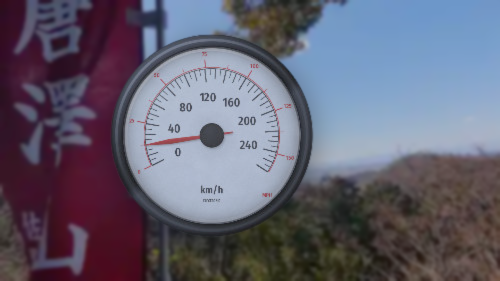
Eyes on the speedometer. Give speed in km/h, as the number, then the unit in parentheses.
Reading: 20 (km/h)
